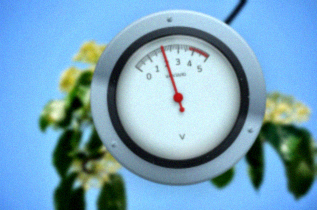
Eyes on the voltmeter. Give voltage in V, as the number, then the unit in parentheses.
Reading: 2 (V)
